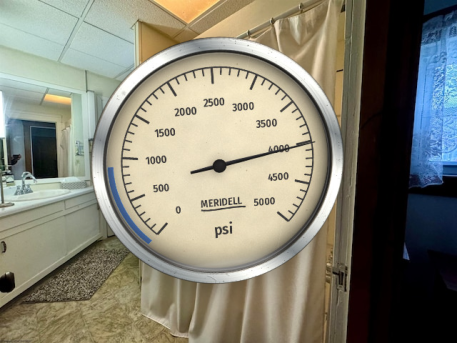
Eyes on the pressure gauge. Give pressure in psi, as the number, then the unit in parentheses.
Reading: 4000 (psi)
